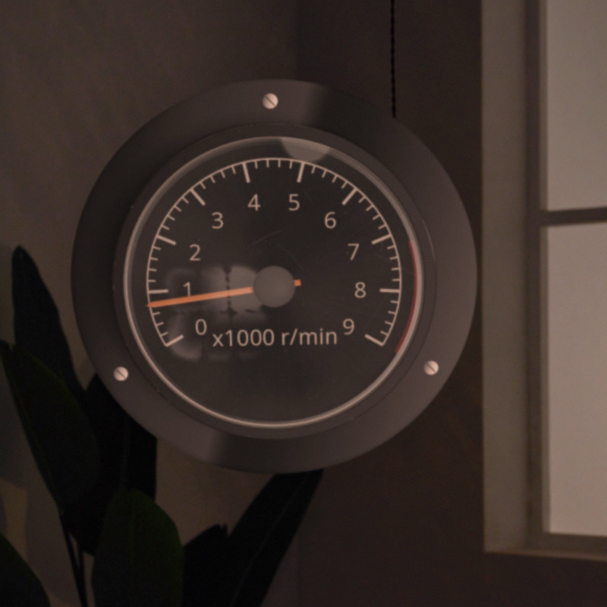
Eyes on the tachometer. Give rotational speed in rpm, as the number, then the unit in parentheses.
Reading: 800 (rpm)
